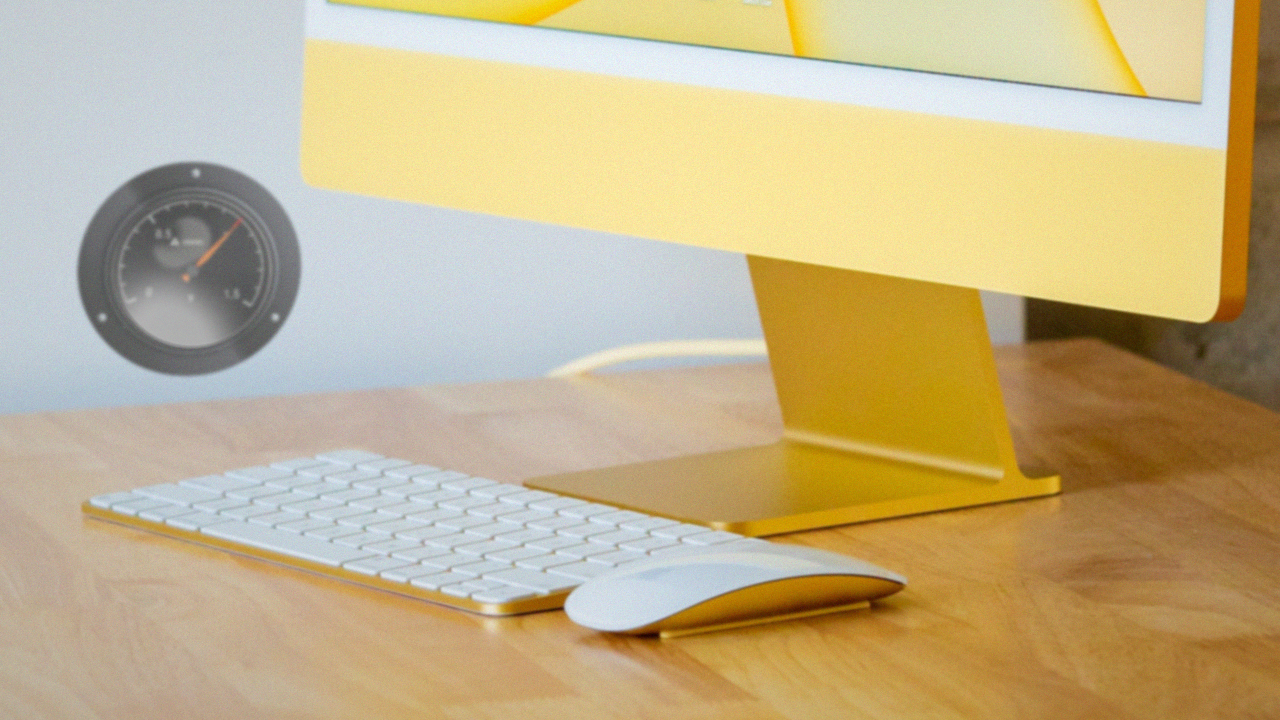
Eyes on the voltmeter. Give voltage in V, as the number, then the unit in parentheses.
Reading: 1 (V)
